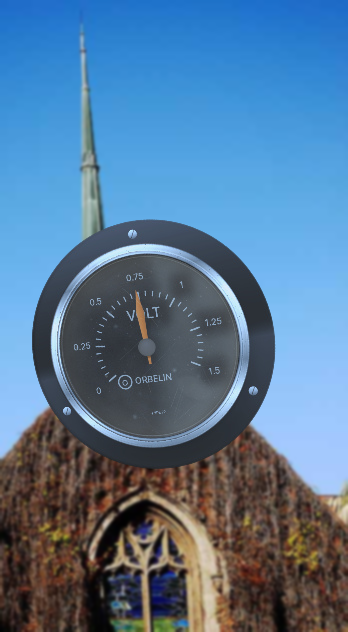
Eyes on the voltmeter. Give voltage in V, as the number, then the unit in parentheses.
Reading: 0.75 (V)
